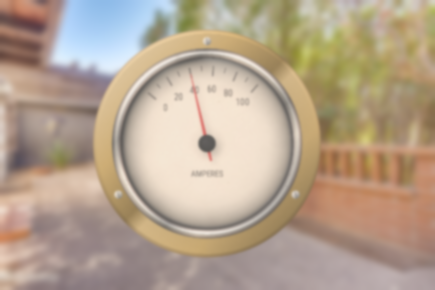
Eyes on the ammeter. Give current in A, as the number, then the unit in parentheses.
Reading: 40 (A)
